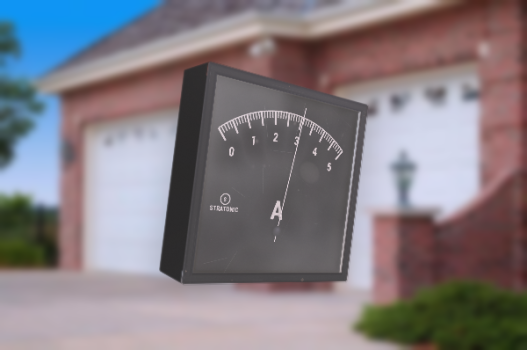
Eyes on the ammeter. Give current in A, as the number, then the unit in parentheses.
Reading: 3 (A)
